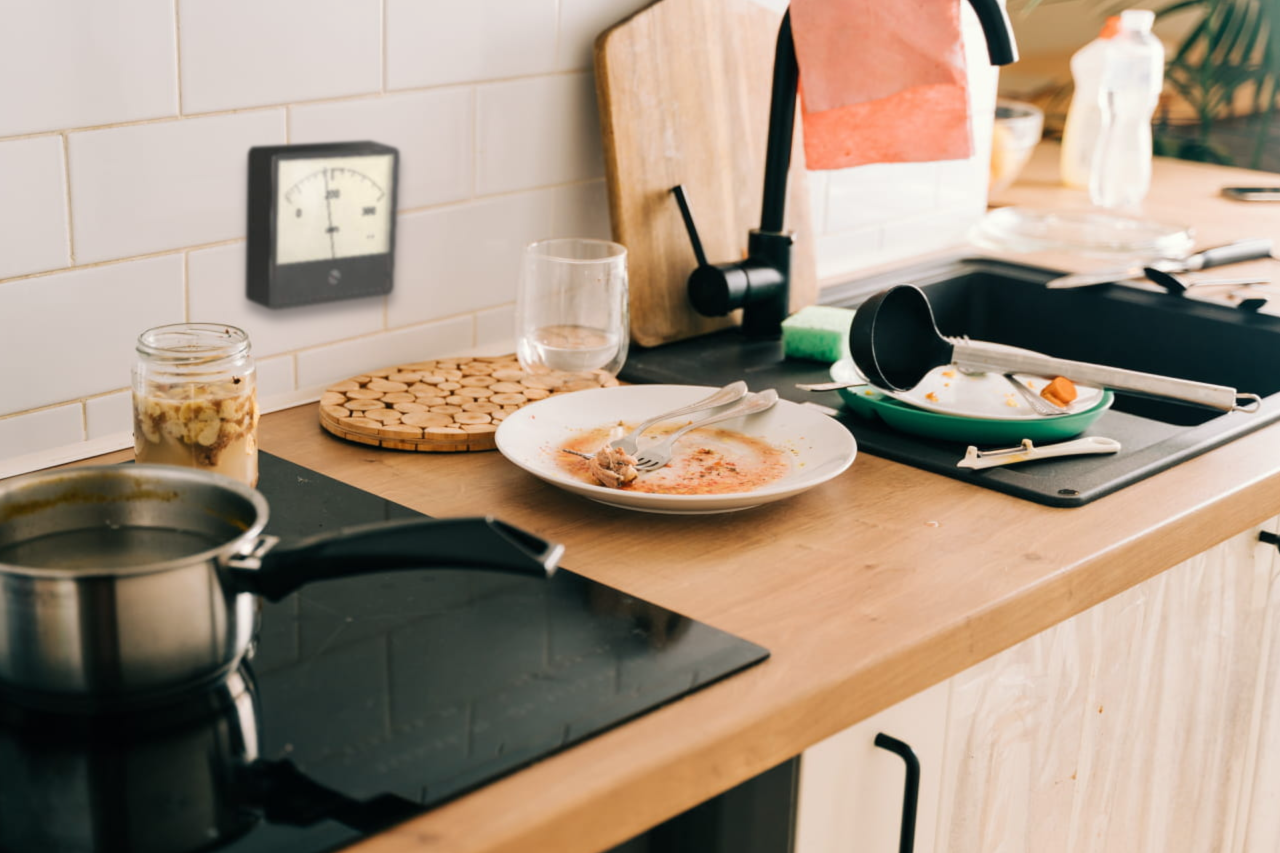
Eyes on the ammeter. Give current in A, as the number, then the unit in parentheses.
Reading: 180 (A)
